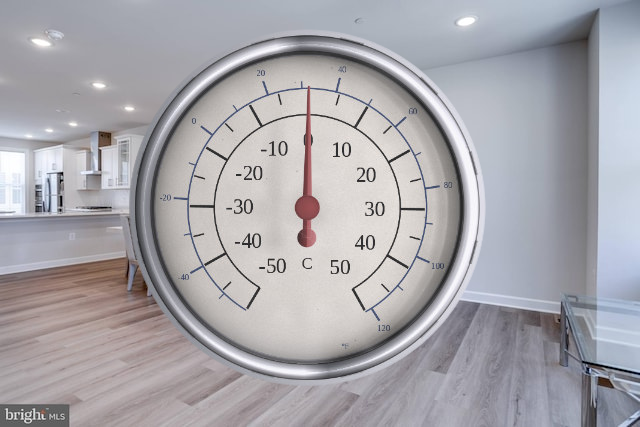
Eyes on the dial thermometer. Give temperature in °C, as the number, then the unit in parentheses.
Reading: 0 (°C)
